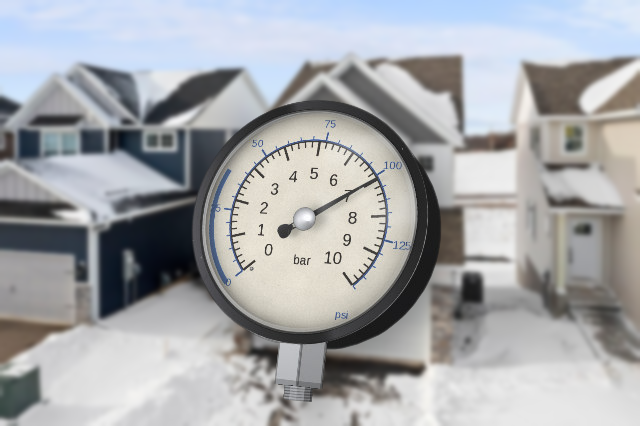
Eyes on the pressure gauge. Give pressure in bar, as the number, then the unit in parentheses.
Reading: 7 (bar)
